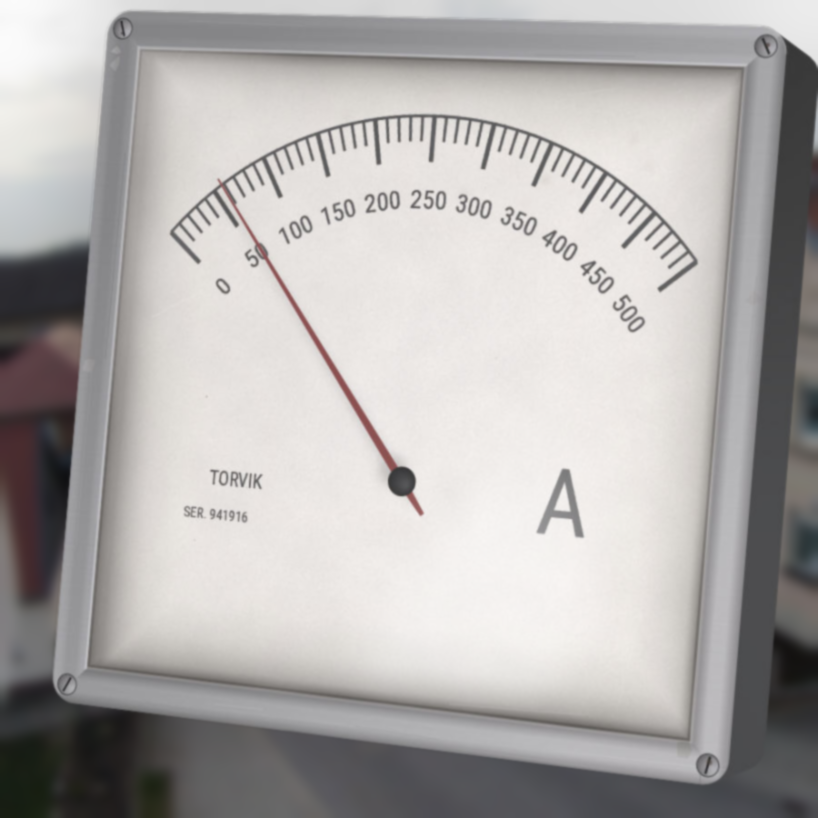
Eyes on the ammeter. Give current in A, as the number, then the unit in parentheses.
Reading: 60 (A)
